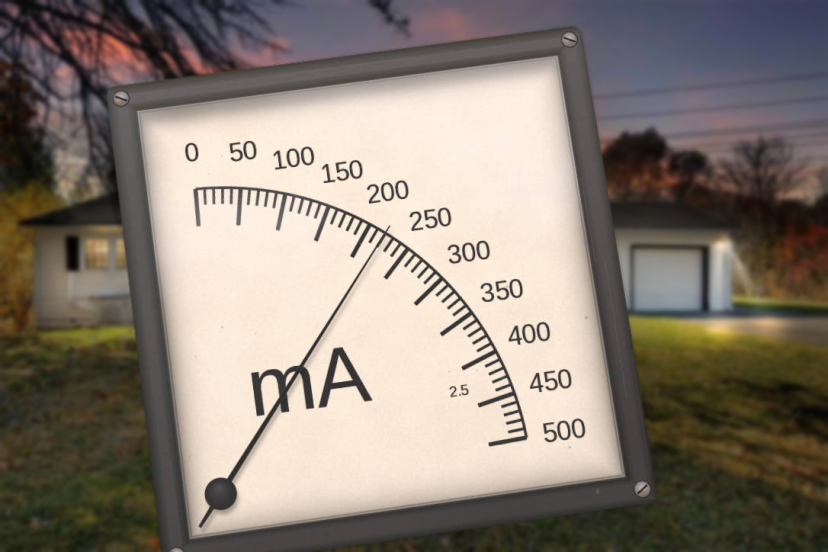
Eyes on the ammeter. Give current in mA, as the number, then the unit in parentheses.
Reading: 220 (mA)
